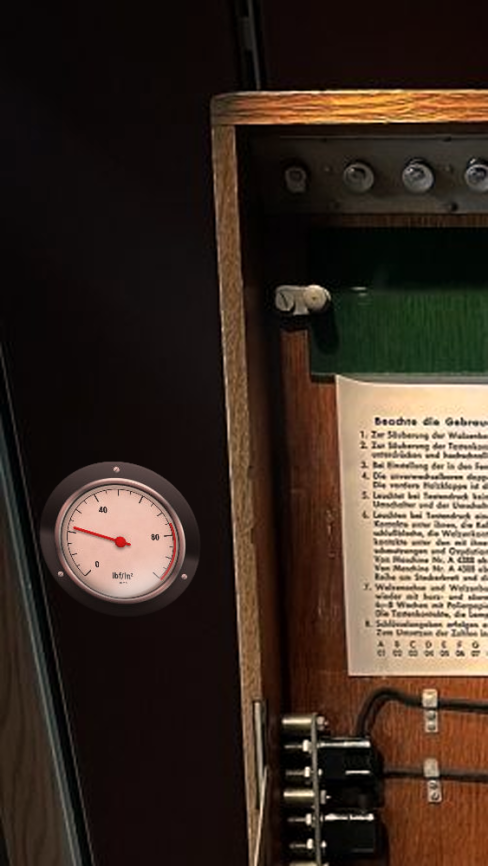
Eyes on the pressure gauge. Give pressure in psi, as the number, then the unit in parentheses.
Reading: 22.5 (psi)
